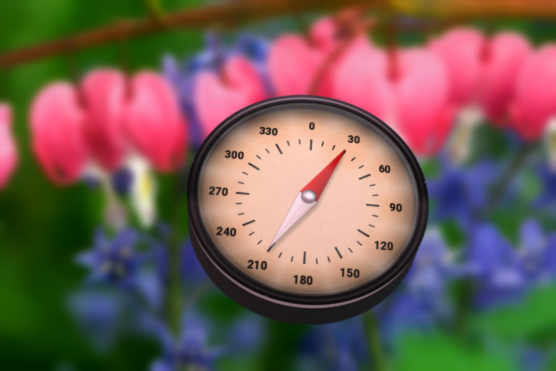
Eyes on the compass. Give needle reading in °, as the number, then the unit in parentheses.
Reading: 30 (°)
